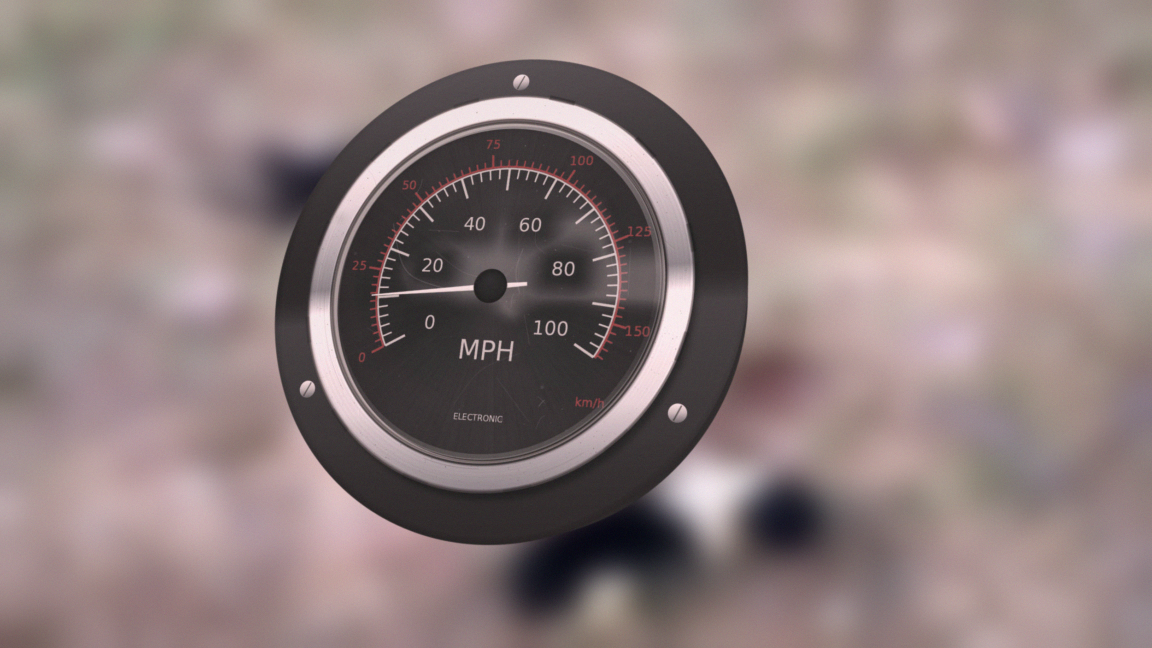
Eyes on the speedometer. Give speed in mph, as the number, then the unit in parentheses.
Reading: 10 (mph)
